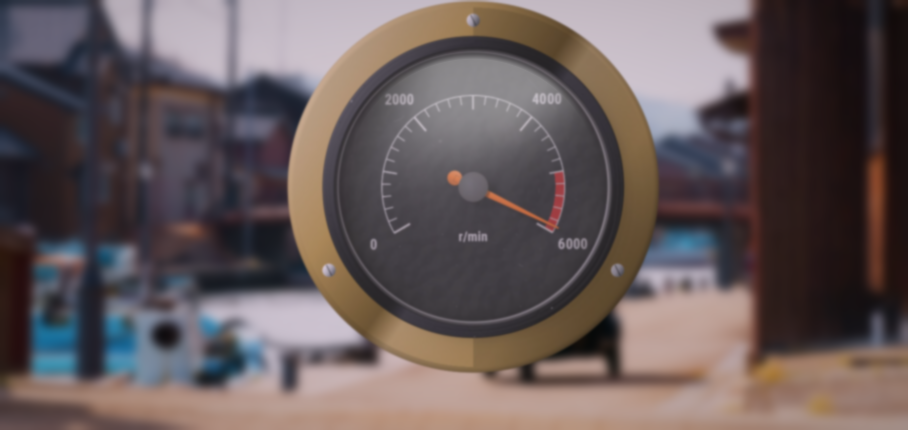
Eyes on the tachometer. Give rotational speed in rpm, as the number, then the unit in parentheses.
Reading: 5900 (rpm)
